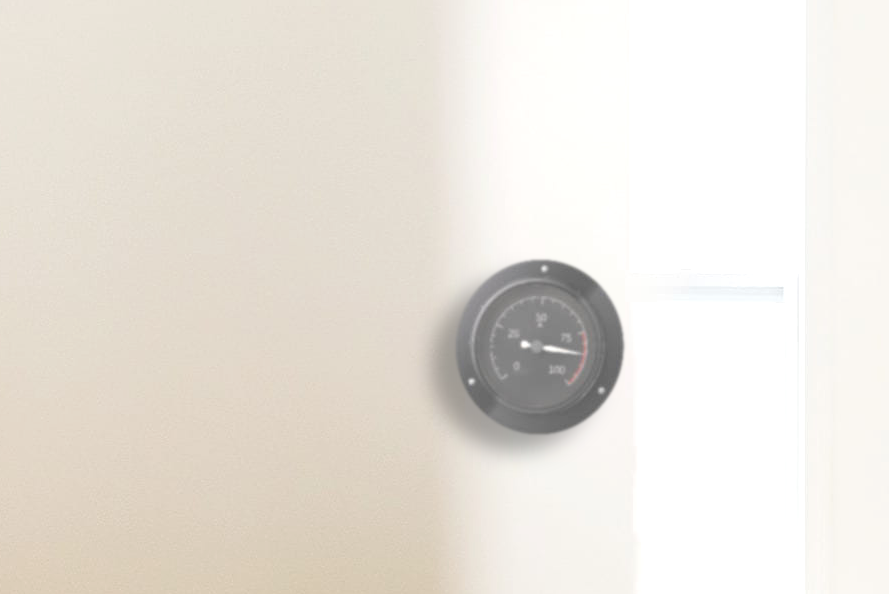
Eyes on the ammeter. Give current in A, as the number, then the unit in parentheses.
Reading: 85 (A)
